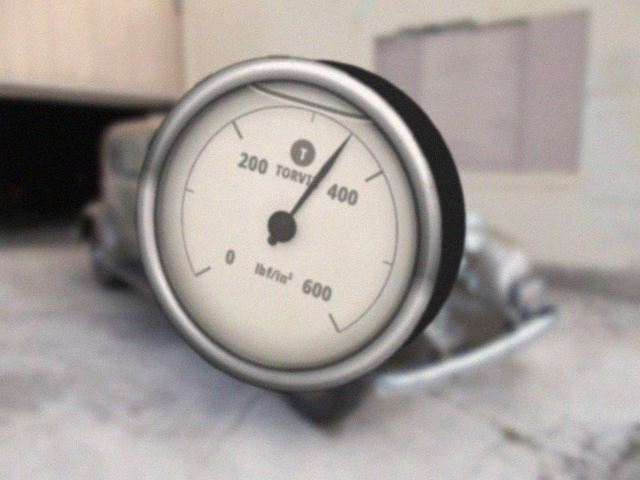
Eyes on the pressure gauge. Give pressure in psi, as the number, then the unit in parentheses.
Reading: 350 (psi)
